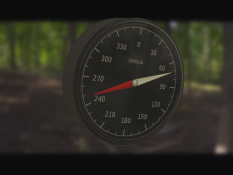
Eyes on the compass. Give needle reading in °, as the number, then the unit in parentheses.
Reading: 250 (°)
